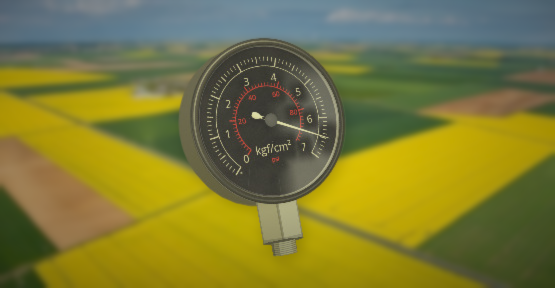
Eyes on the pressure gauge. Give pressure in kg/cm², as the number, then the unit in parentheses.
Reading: 6.5 (kg/cm²)
